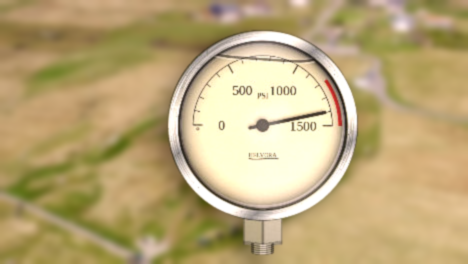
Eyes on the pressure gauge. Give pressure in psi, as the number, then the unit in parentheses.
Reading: 1400 (psi)
